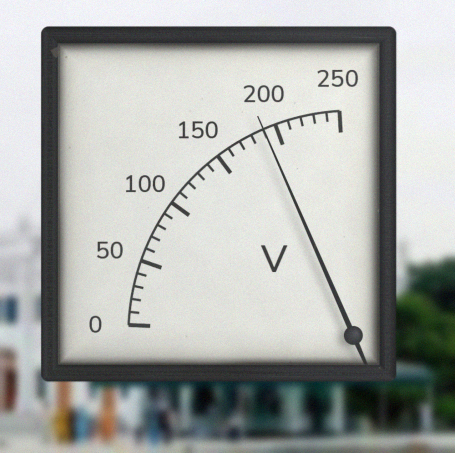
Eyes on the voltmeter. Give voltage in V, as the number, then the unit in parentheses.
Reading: 190 (V)
